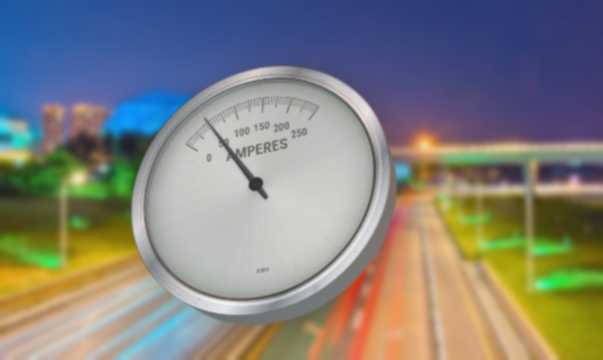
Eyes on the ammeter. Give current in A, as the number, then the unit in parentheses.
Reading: 50 (A)
